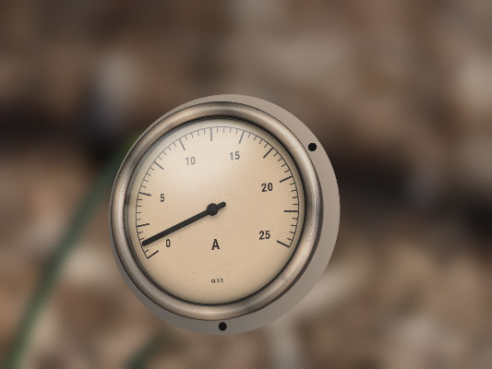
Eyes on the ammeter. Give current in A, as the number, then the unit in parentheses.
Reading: 1 (A)
